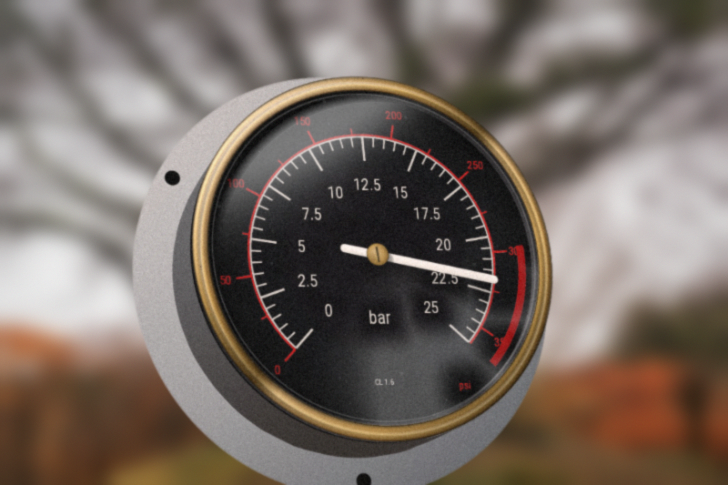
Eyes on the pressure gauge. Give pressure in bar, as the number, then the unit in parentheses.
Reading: 22 (bar)
